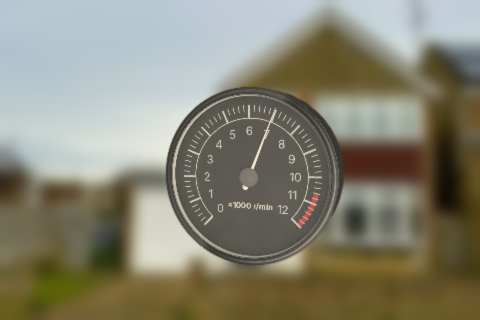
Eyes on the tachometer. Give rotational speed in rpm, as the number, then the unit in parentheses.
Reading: 7000 (rpm)
